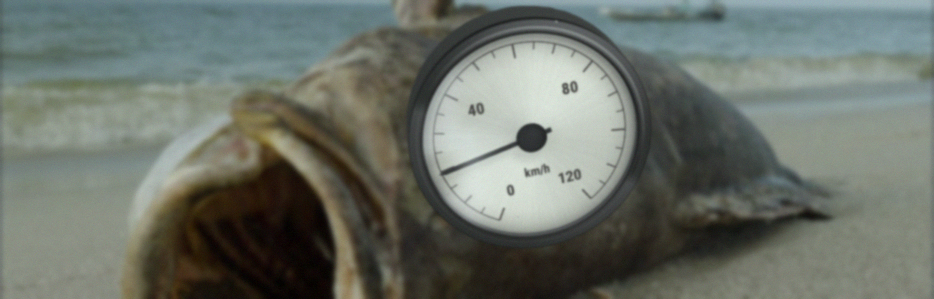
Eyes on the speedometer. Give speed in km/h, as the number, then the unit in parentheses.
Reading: 20 (km/h)
